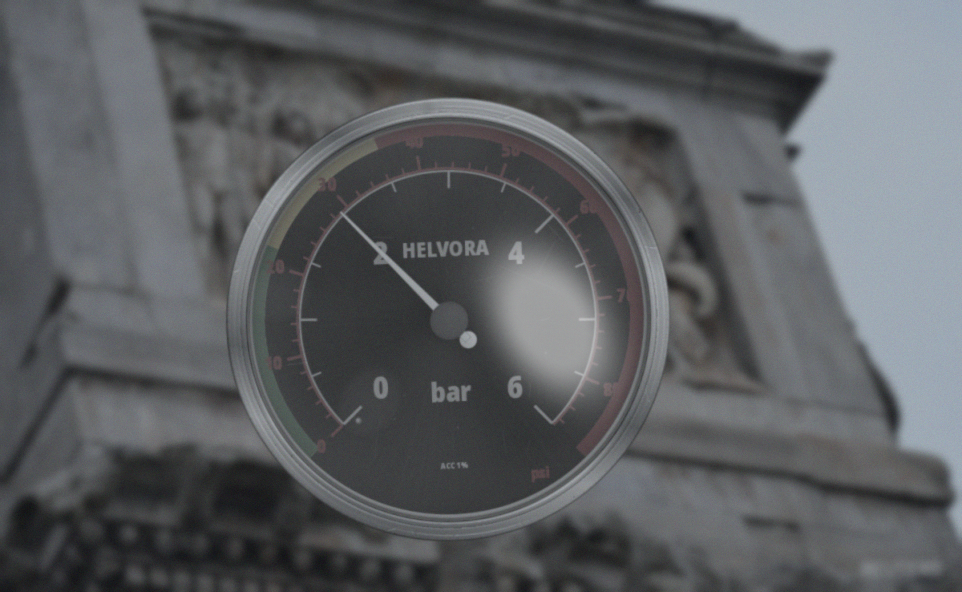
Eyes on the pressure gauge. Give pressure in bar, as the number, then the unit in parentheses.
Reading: 2 (bar)
